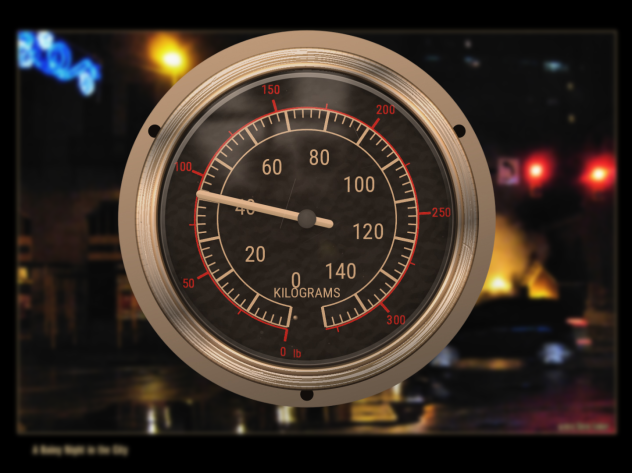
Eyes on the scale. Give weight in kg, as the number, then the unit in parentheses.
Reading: 41 (kg)
